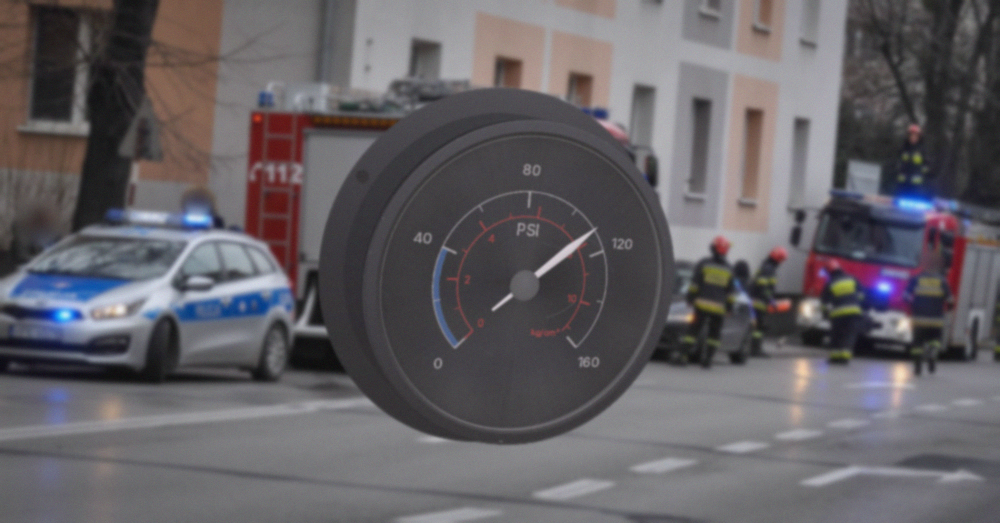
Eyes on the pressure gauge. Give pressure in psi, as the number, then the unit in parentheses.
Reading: 110 (psi)
